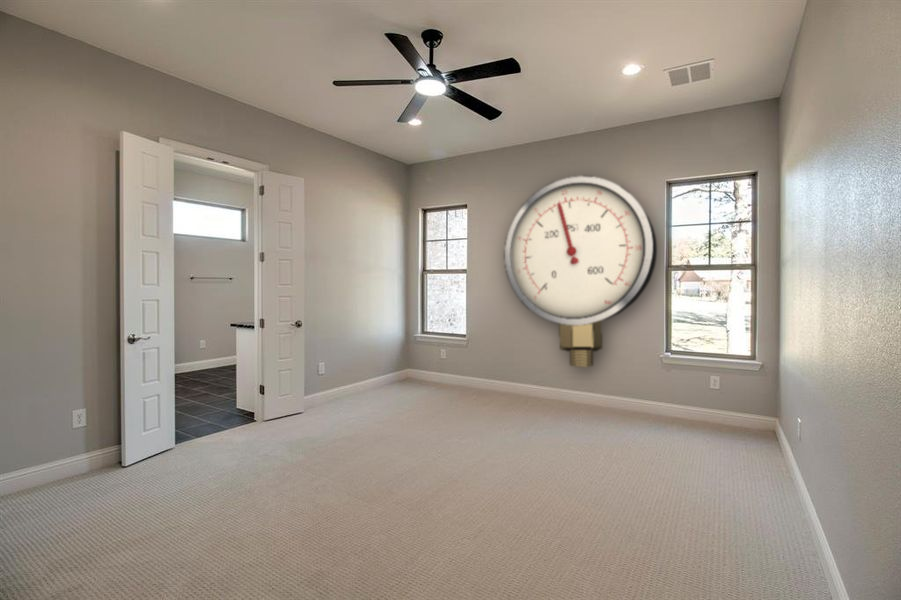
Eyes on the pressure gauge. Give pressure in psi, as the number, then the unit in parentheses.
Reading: 275 (psi)
